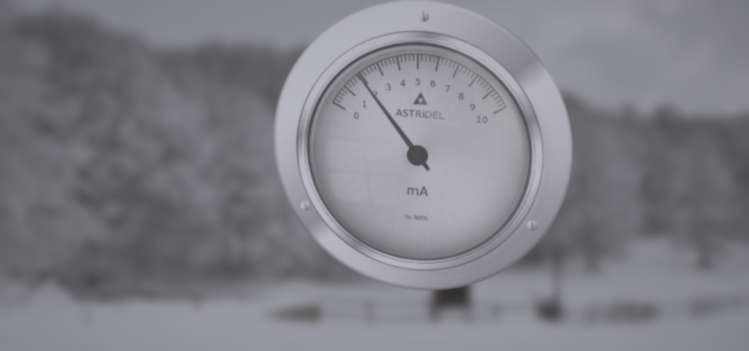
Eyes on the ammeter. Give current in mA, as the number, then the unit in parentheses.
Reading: 2 (mA)
